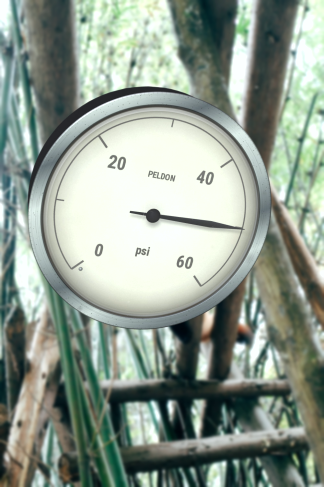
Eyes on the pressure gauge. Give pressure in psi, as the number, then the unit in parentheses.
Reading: 50 (psi)
